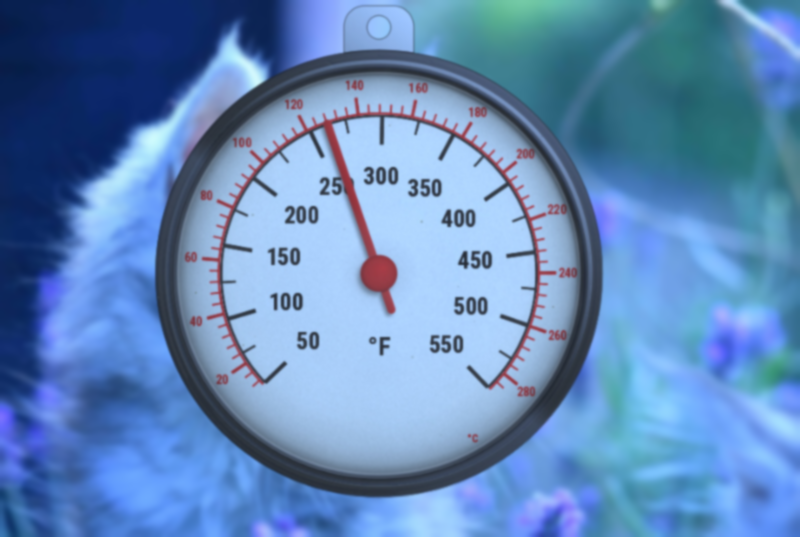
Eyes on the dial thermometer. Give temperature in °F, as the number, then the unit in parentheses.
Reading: 262.5 (°F)
